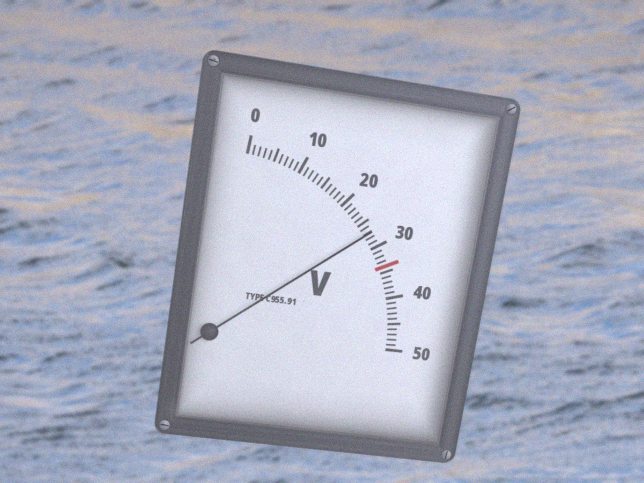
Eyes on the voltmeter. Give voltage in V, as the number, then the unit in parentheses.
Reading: 27 (V)
